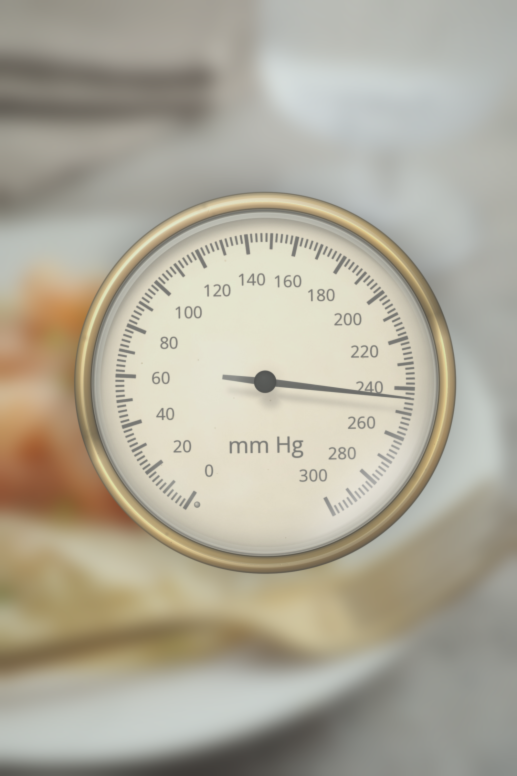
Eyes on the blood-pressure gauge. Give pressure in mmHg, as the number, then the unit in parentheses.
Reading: 244 (mmHg)
